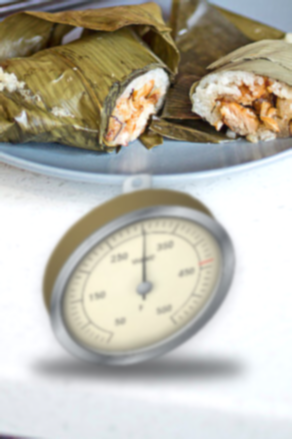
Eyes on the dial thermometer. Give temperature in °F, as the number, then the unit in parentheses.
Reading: 300 (°F)
